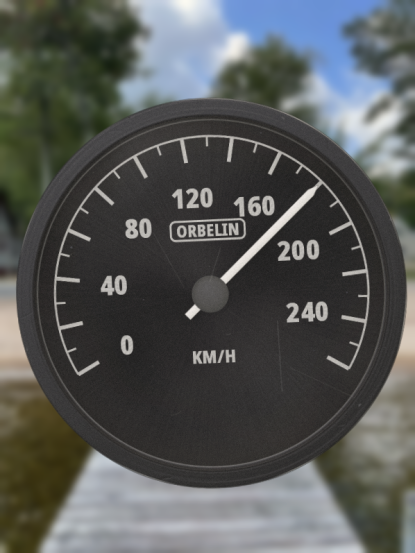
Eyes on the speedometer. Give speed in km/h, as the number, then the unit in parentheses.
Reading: 180 (km/h)
